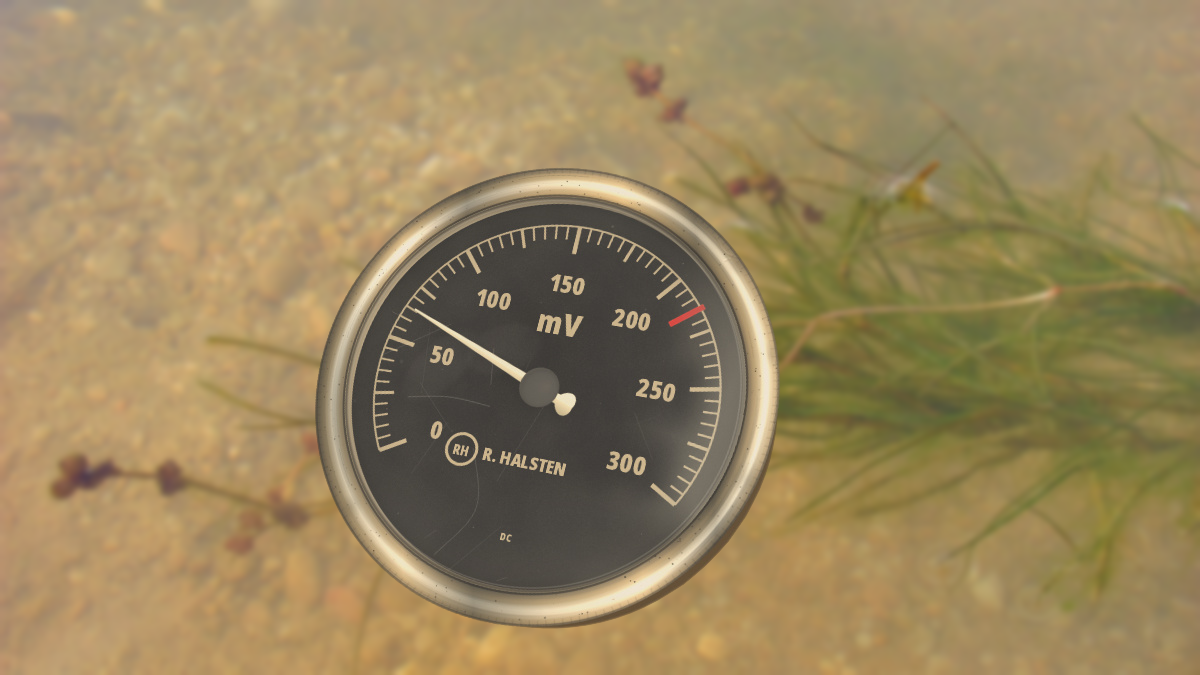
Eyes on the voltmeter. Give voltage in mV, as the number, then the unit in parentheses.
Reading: 65 (mV)
